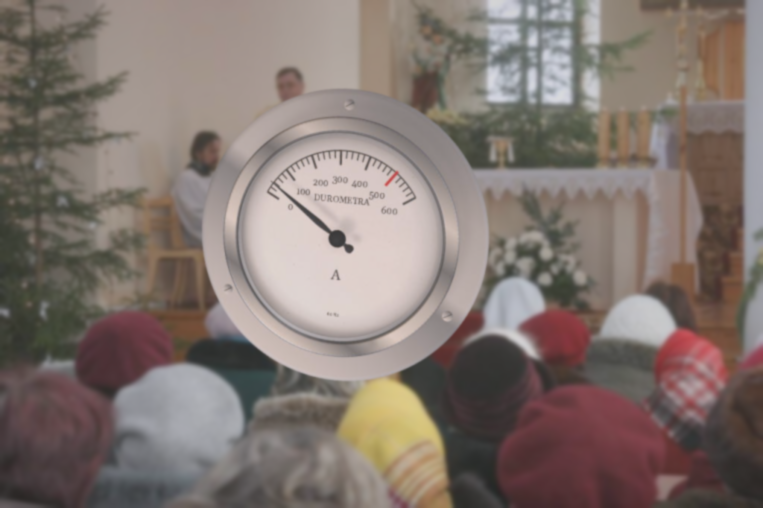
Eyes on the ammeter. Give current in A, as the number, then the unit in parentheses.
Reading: 40 (A)
